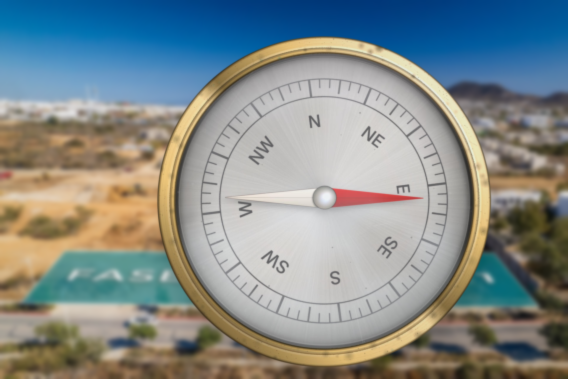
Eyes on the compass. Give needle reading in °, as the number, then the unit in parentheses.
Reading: 97.5 (°)
